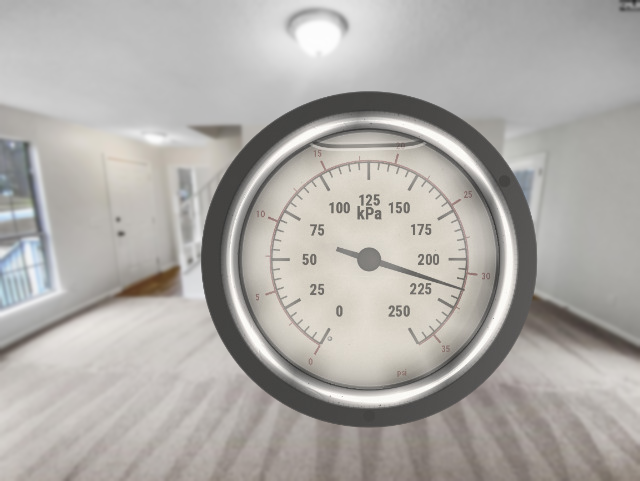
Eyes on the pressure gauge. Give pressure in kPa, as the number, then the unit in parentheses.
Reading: 215 (kPa)
